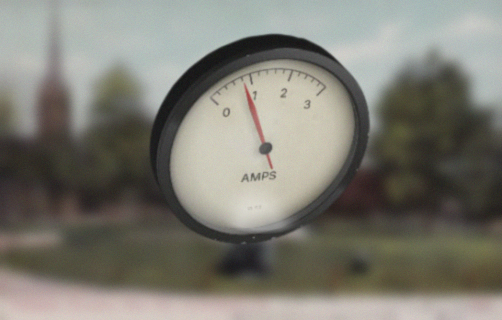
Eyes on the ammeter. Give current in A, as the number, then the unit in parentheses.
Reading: 0.8 (A)
